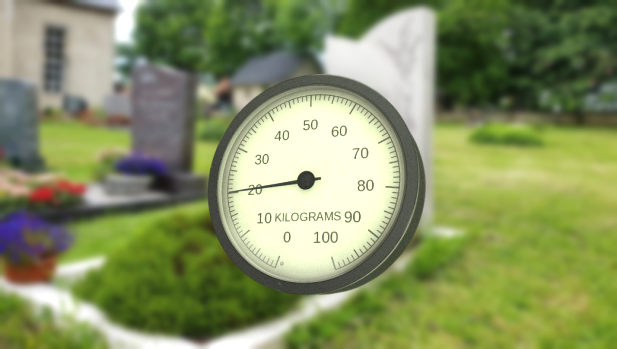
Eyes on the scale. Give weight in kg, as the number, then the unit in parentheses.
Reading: 20 (kg)
